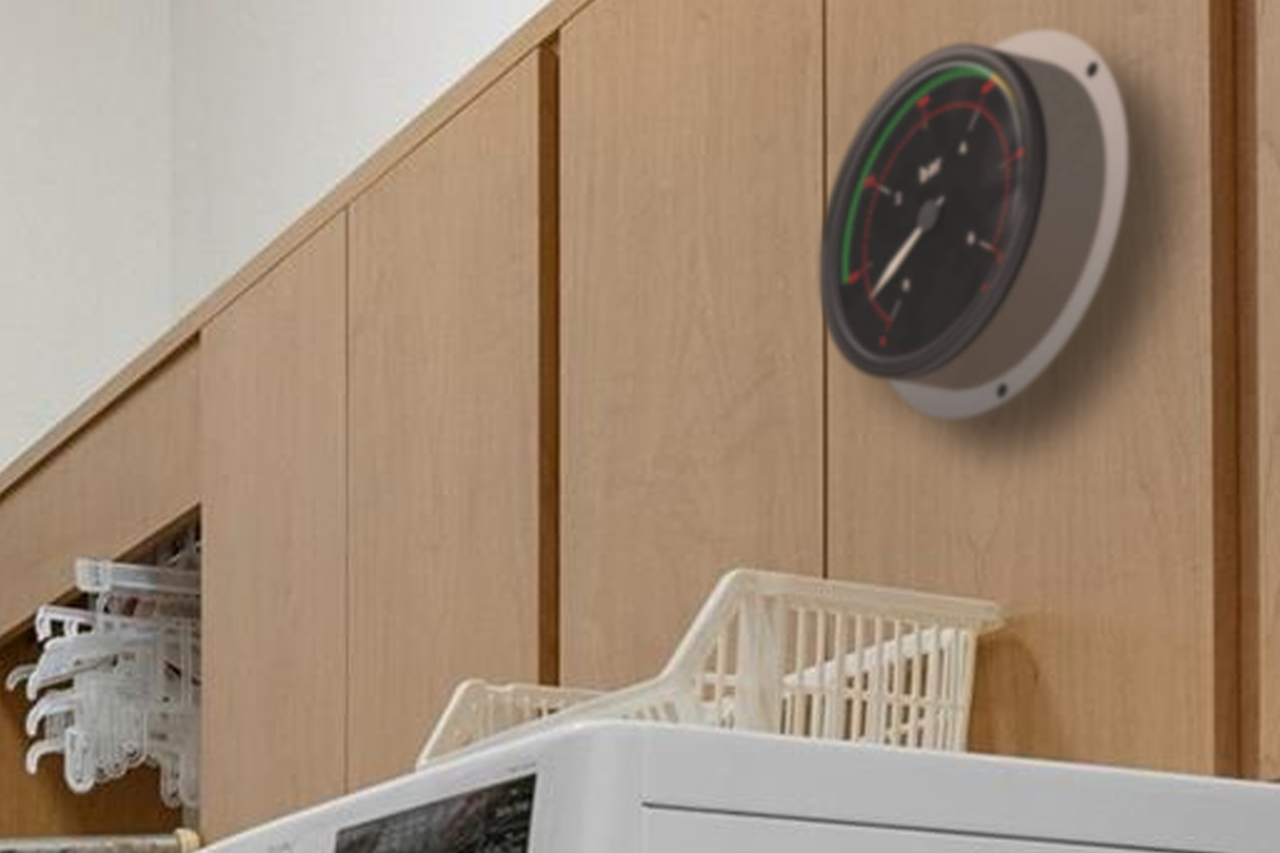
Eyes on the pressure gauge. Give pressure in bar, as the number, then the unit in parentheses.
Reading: 0.5 (bar)
